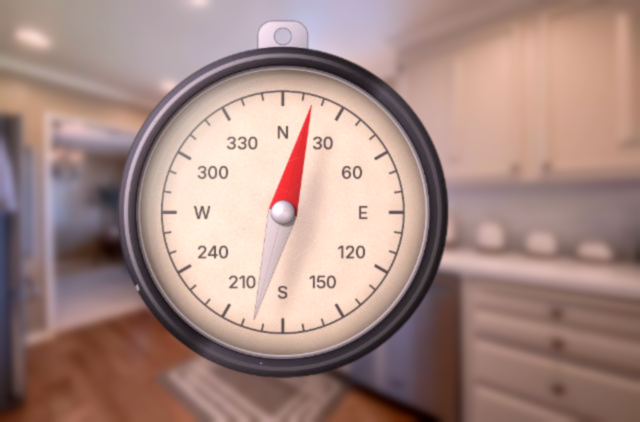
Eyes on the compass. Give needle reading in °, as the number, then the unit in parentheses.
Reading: 15 (°)
